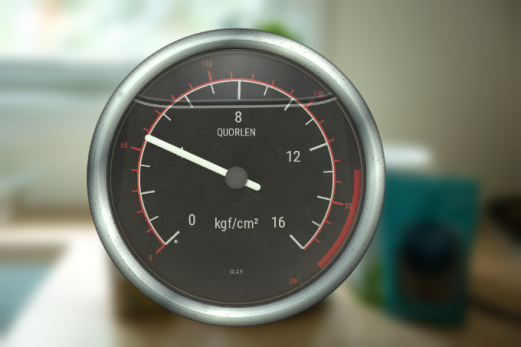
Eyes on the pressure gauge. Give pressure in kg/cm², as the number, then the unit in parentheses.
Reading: 4 (kg/cm²)
